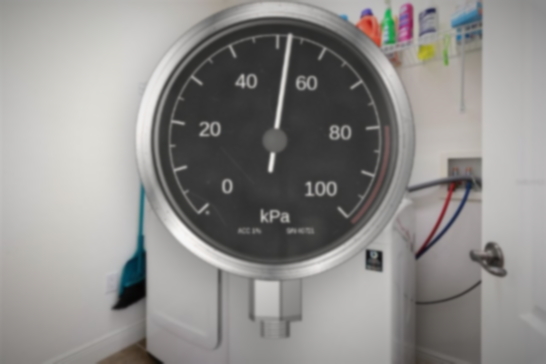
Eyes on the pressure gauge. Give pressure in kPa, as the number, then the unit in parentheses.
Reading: 52.5 (kPa)
